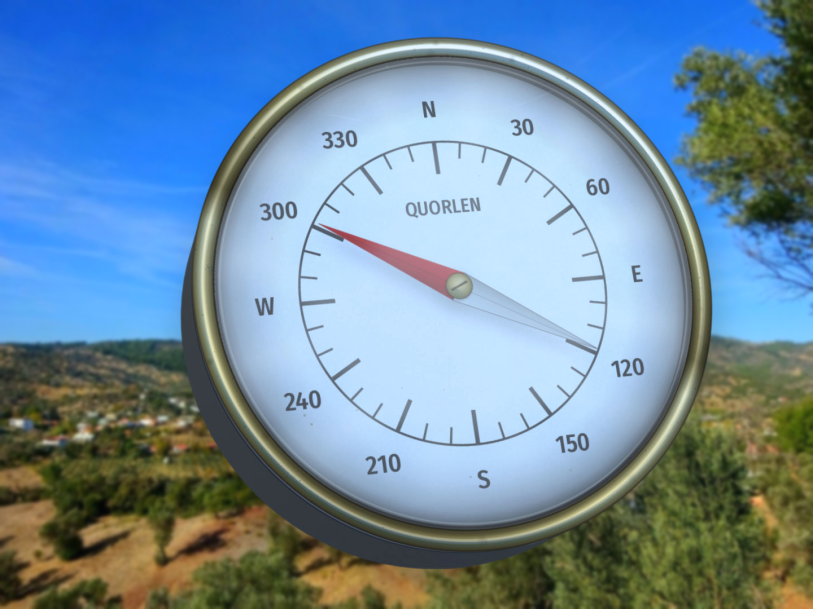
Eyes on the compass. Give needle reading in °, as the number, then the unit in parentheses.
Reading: 300 (°)
